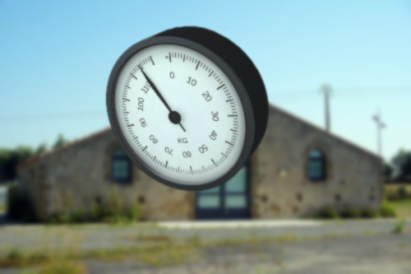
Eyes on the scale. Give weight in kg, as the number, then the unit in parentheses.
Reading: 115 (kg)
